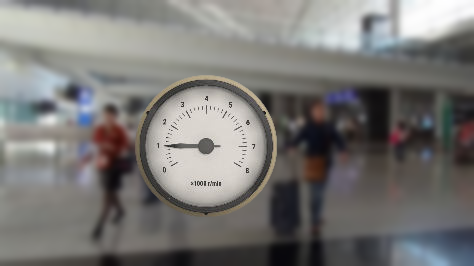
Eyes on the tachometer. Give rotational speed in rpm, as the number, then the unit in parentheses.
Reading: 1000 (rpm)
